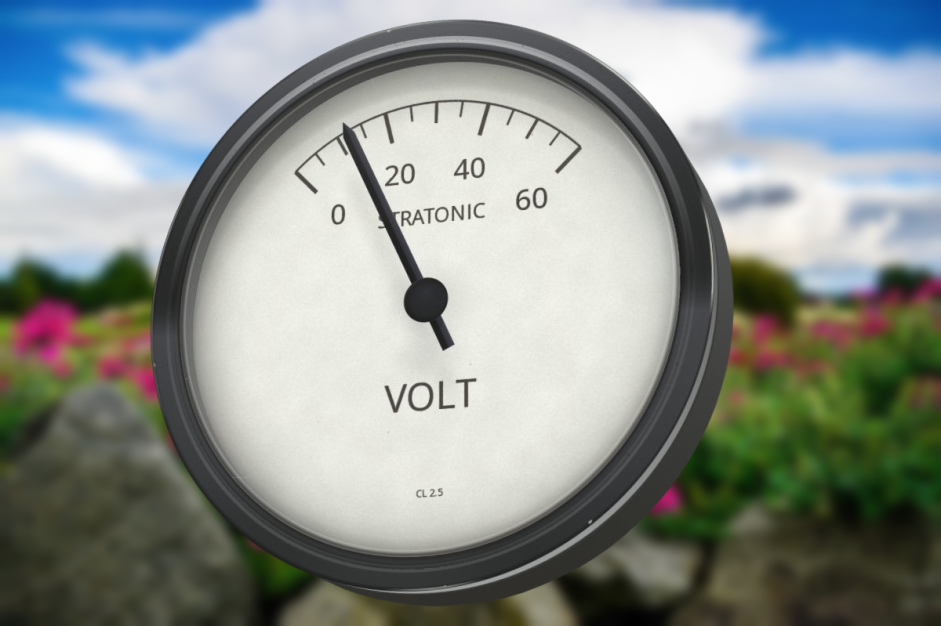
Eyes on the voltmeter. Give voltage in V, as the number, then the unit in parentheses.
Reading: 12.5 (V)
